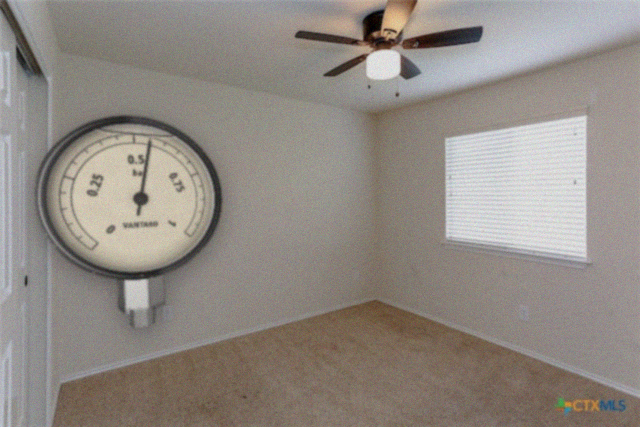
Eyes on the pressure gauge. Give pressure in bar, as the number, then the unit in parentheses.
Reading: 0.55 (bar)
